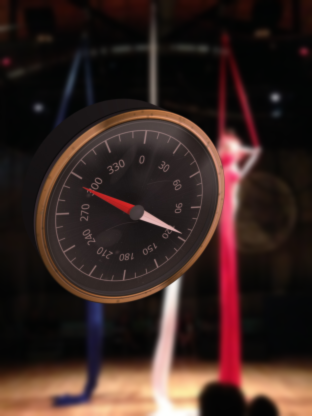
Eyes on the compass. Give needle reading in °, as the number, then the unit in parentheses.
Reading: 295 (°)
